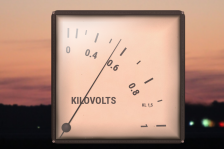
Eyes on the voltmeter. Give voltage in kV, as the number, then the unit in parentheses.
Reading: 0.55 (kV)
